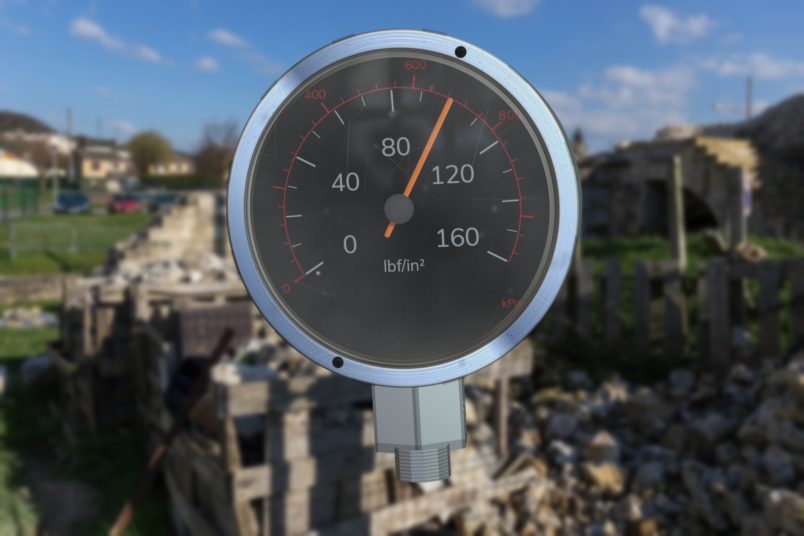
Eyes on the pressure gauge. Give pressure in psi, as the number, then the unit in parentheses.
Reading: 100 (psi)
